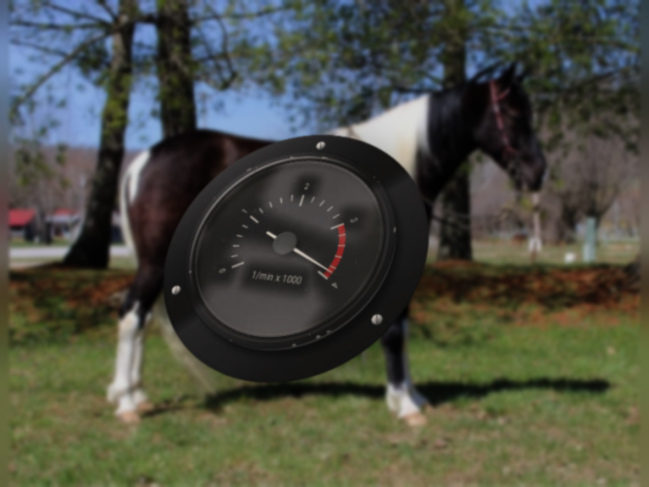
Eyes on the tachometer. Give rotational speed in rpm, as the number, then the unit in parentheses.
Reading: 3900 (rpm)
